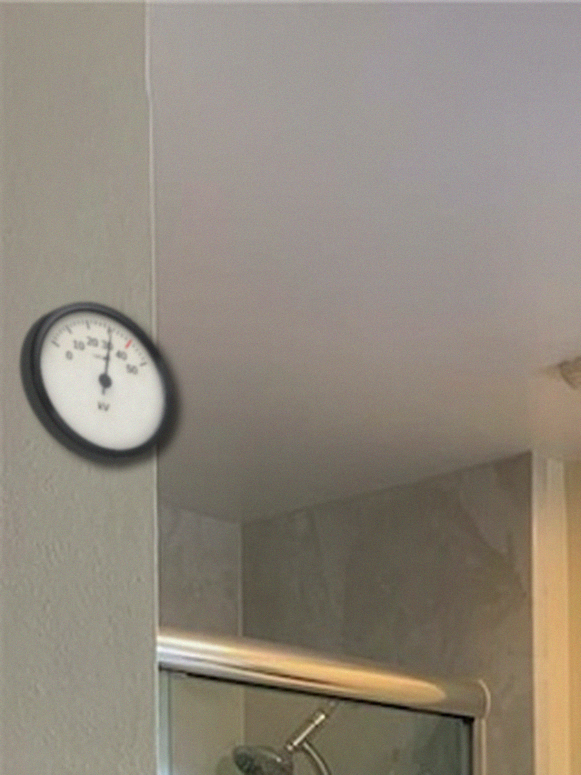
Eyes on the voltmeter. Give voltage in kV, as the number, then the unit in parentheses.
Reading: 30 (kV)
